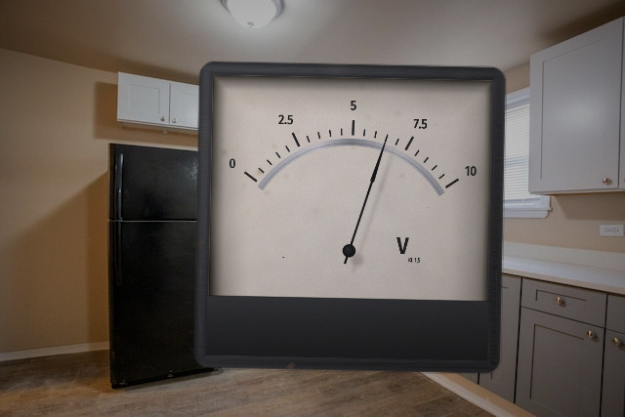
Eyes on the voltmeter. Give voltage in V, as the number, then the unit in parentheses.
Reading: 6.5 (V)
